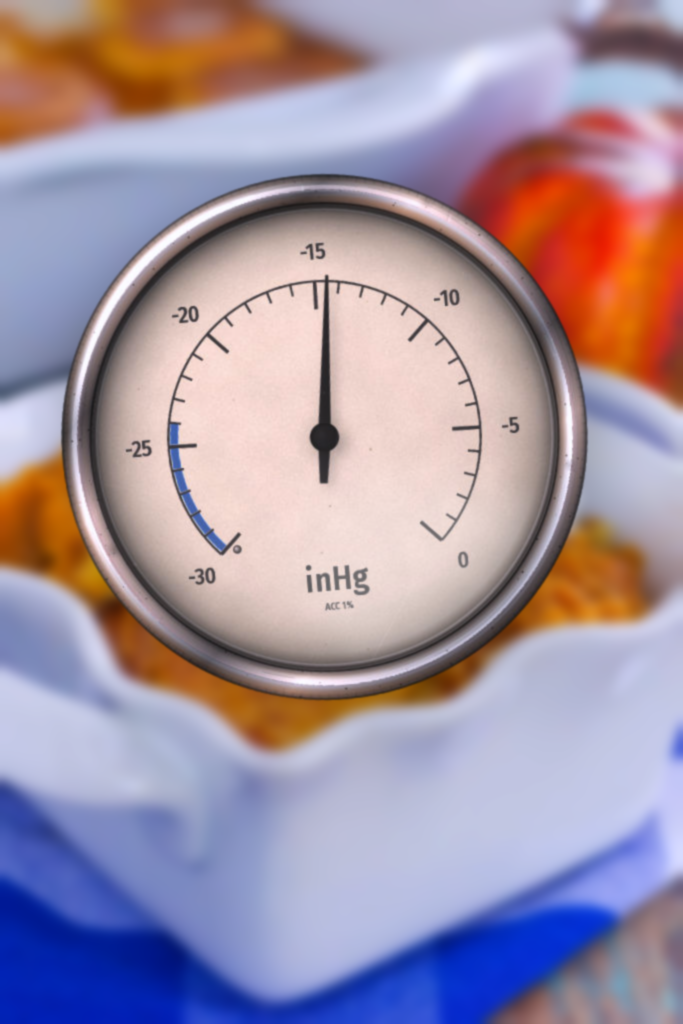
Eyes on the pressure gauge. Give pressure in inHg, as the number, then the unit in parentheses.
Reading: -14.5 (inHg)
